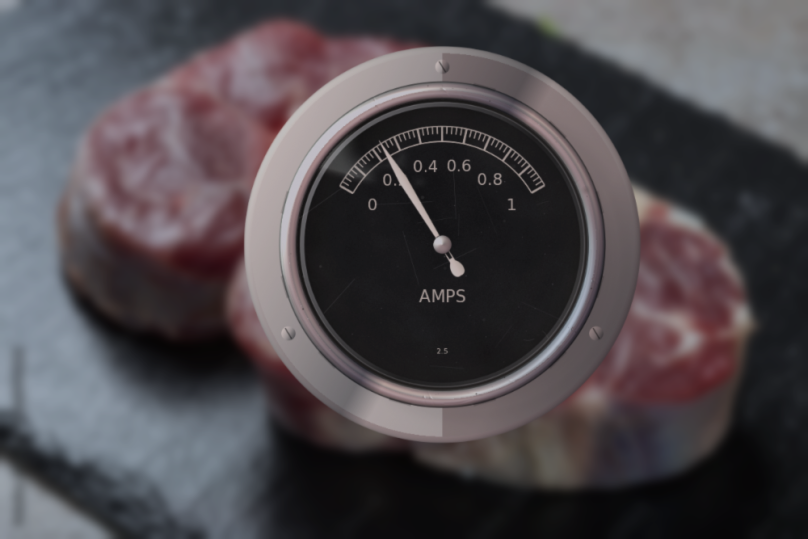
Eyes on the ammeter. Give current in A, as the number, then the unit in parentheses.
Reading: 0.24 (A)
